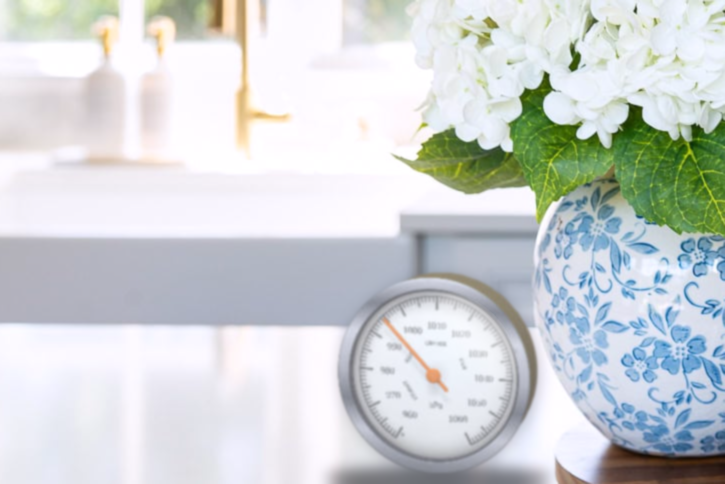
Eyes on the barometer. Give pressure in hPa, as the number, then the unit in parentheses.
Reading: 995 (hPa)
